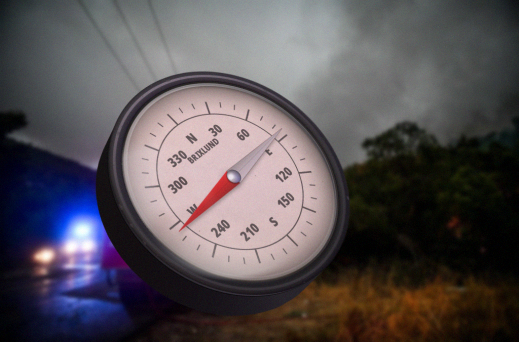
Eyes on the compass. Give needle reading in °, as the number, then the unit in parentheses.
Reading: 265 (°)
